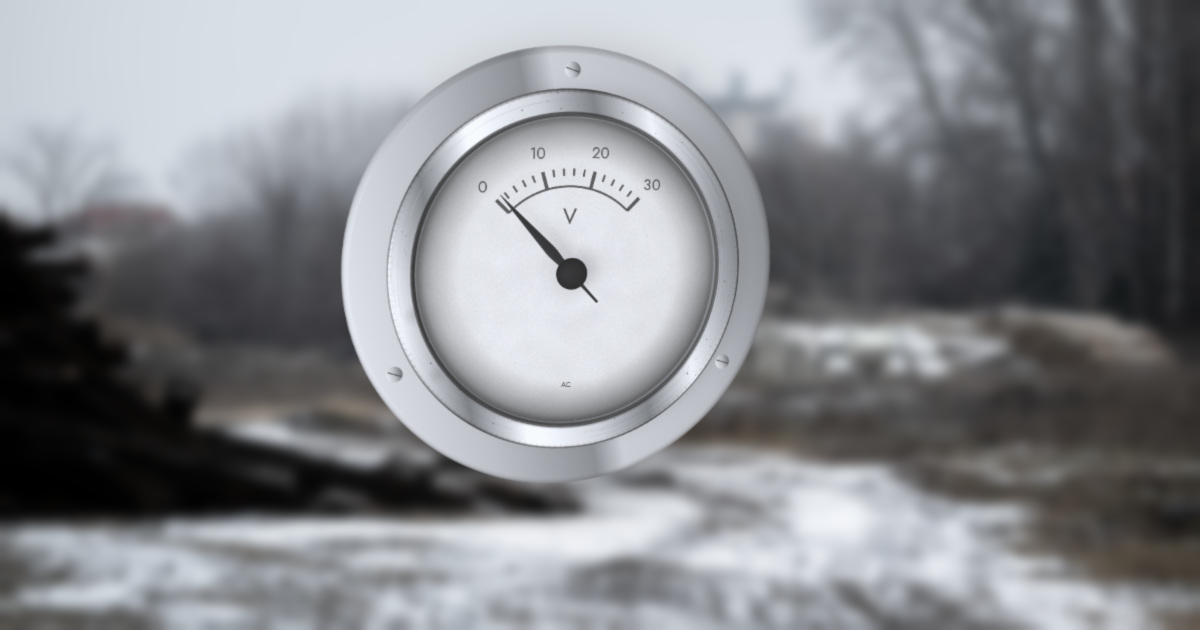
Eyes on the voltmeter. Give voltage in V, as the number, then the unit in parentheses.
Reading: 1 (V)
